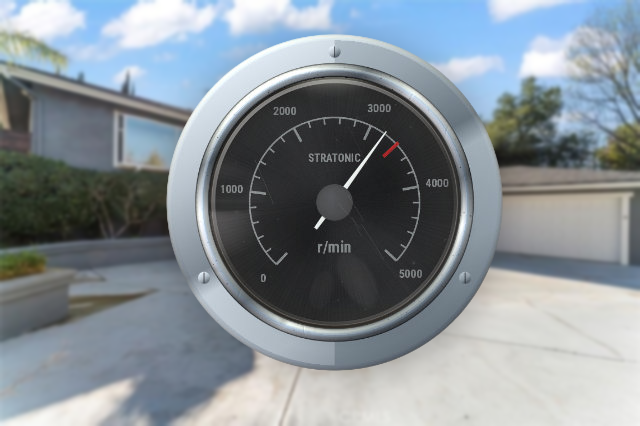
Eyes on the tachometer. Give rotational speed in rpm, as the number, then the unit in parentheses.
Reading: 3200 (rpm)
